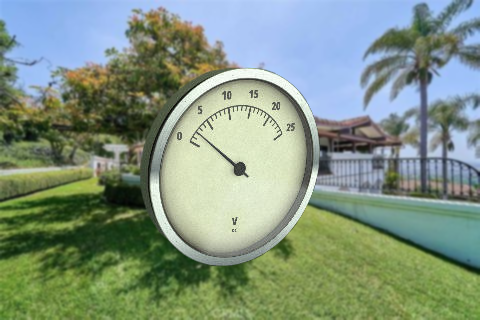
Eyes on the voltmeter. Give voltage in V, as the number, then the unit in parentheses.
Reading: 2 (V)
